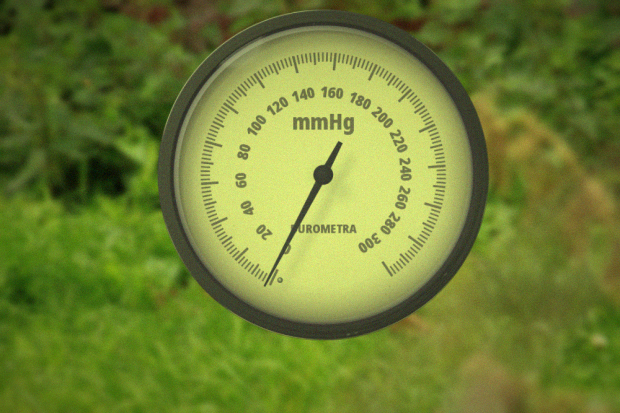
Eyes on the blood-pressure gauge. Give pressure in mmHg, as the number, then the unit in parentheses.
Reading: 2 (mmHg)
